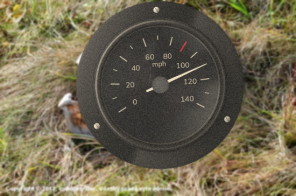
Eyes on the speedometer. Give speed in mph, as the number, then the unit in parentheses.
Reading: 110 (mph)
